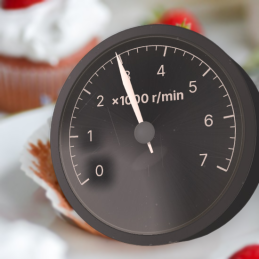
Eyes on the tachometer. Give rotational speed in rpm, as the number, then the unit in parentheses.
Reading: 3000 (rpm)
